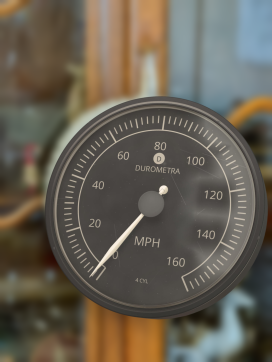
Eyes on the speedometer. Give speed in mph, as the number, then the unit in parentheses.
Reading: 2 (mph)
